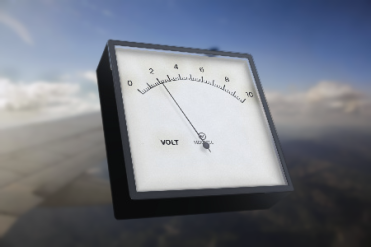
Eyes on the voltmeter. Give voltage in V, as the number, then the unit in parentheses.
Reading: 2 (V)
